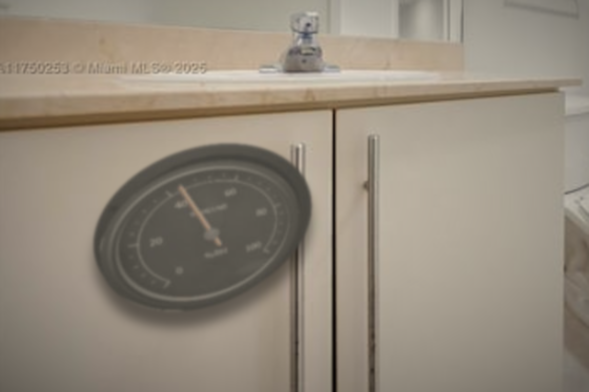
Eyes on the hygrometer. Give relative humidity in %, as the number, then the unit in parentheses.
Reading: 44 (%)
